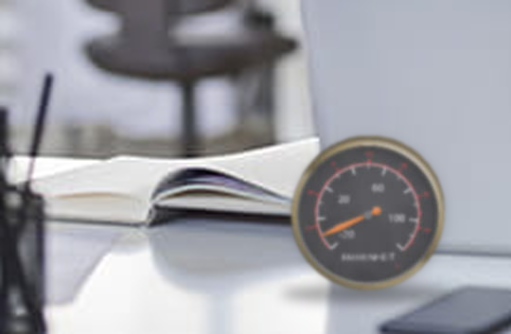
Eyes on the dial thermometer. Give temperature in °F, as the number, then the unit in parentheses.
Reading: -10 (°F)
